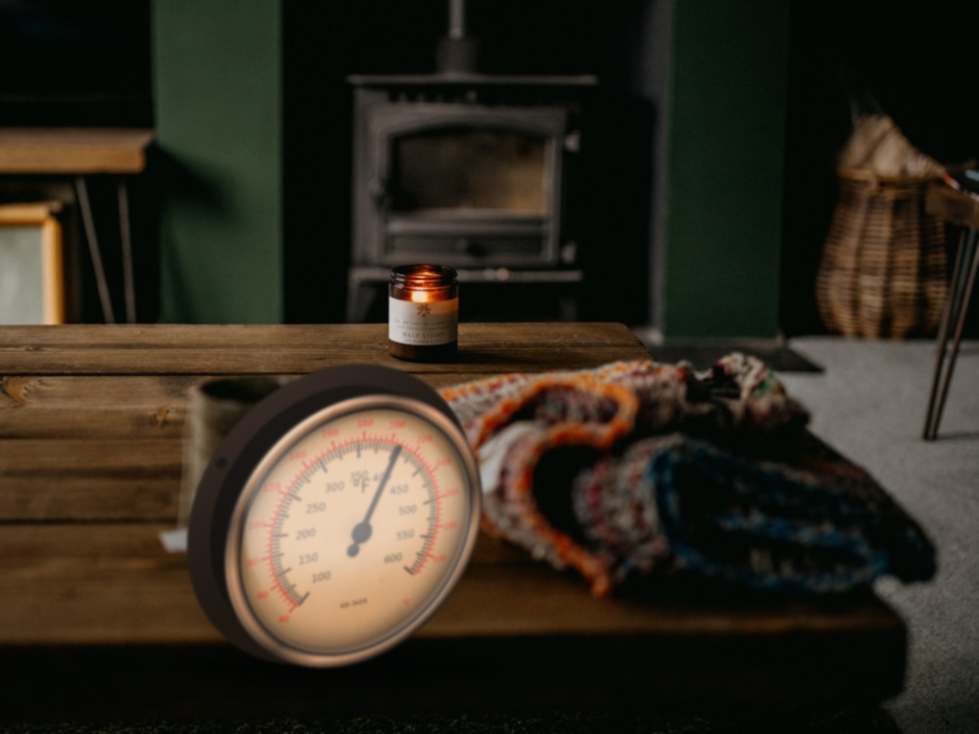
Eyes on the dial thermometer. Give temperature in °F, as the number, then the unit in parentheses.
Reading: 400 (°F)
